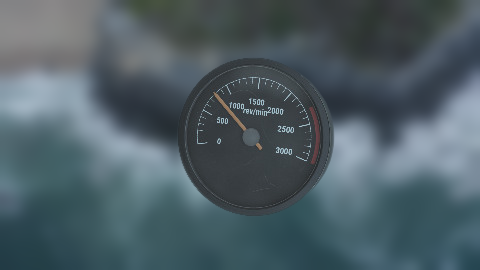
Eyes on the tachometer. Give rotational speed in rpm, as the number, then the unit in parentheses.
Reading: 800 (rpm)
